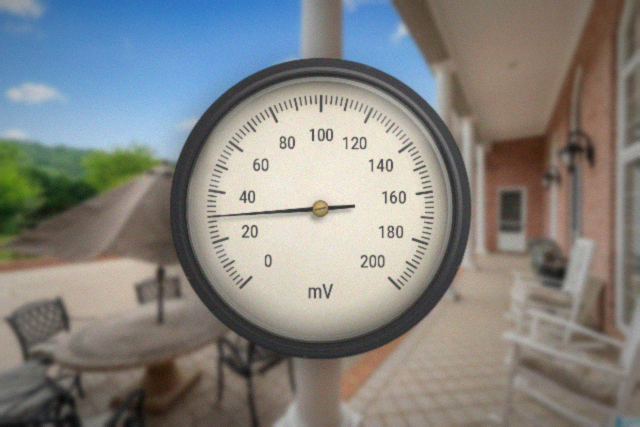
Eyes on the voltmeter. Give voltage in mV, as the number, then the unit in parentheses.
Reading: 30 (mV)
